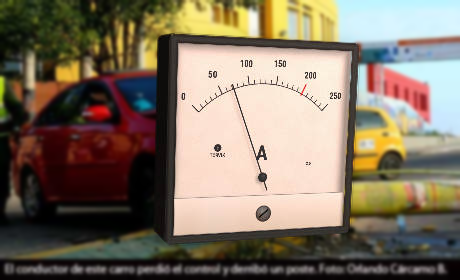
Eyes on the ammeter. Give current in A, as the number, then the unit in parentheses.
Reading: 70 (A)
